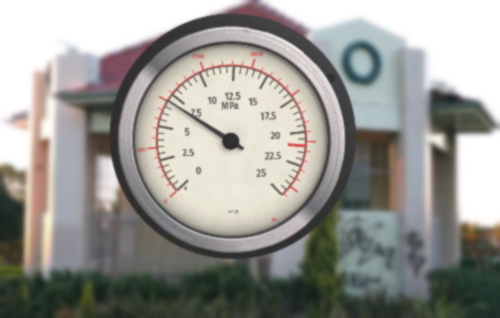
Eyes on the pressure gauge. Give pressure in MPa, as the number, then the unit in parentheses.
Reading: 7 (MPa)
